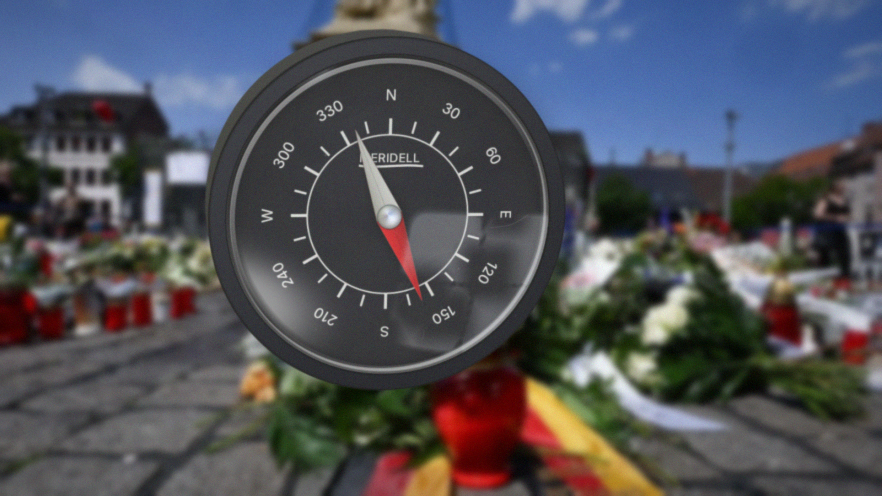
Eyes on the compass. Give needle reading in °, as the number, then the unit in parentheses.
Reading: 157.5 (°)
